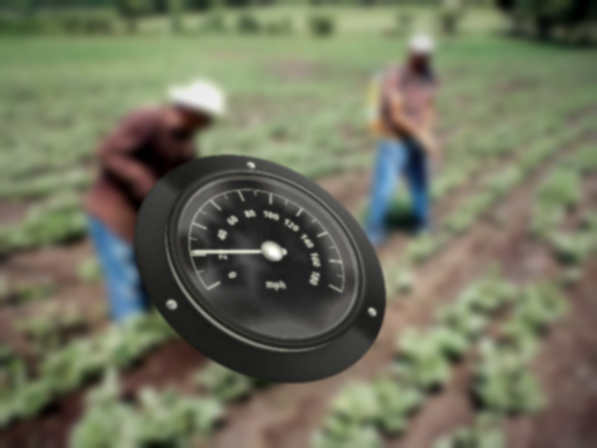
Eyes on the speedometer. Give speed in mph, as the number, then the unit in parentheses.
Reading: 20 (mph)
